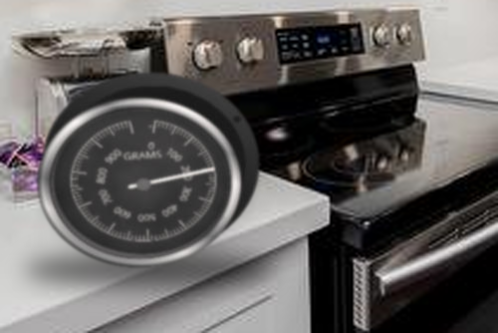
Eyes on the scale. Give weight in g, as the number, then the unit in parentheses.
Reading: 200 (g)
